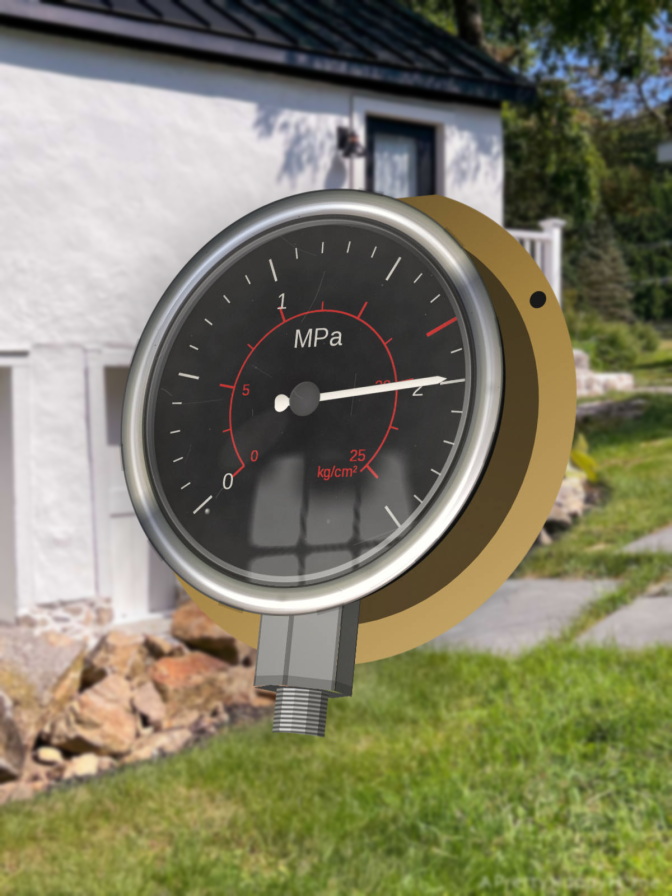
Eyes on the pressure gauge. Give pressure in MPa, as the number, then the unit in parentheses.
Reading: 2 (MPa)
